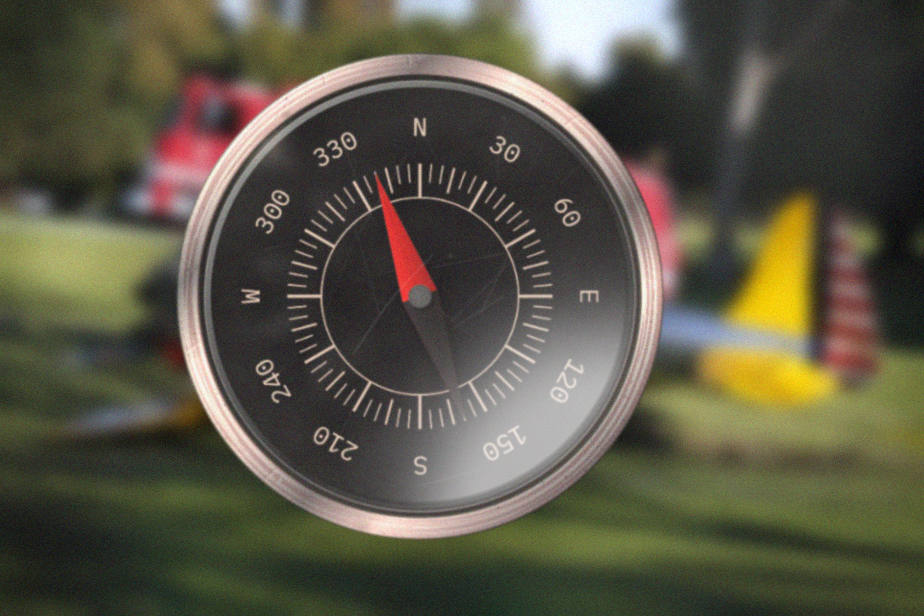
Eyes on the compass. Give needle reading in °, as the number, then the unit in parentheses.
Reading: 340 (°)
